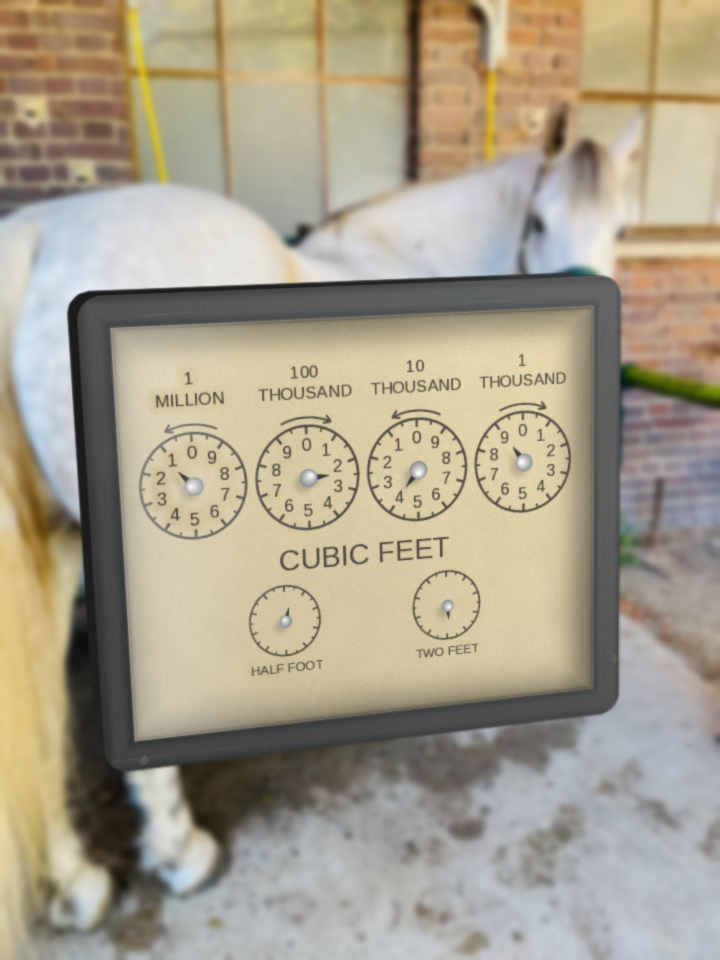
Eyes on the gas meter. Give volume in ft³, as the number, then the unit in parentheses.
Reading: 123900 (ft³)
